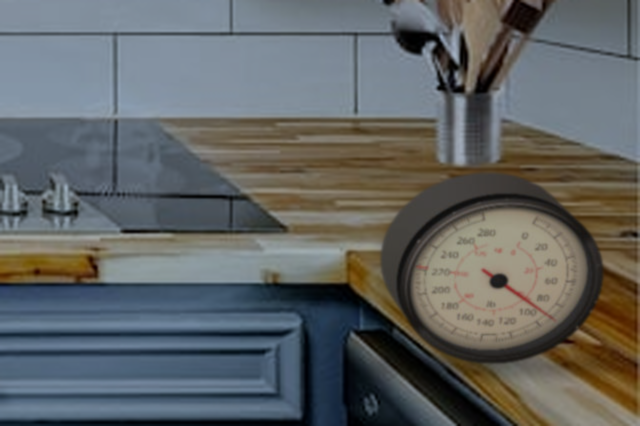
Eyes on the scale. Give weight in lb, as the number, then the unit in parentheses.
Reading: 90 (lb)
